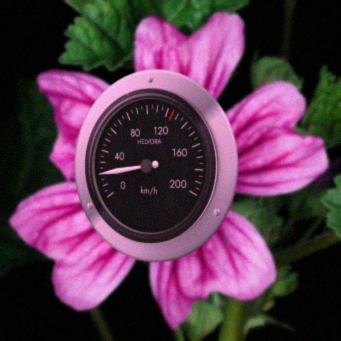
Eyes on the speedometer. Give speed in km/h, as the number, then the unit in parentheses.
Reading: 20 (km/h)
